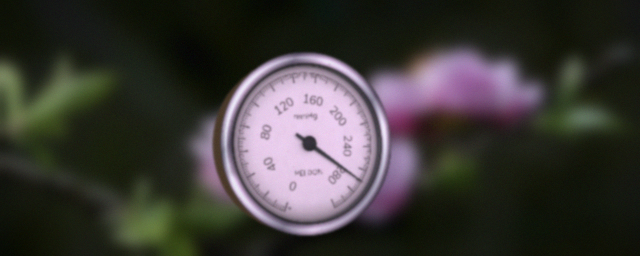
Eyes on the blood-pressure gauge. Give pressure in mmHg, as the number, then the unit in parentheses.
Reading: 270 (mmHg)
